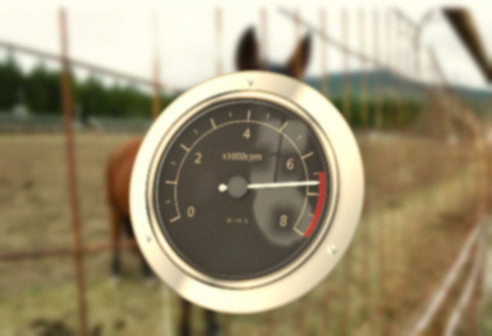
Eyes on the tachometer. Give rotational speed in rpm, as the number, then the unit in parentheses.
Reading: 6750 (rpm)
